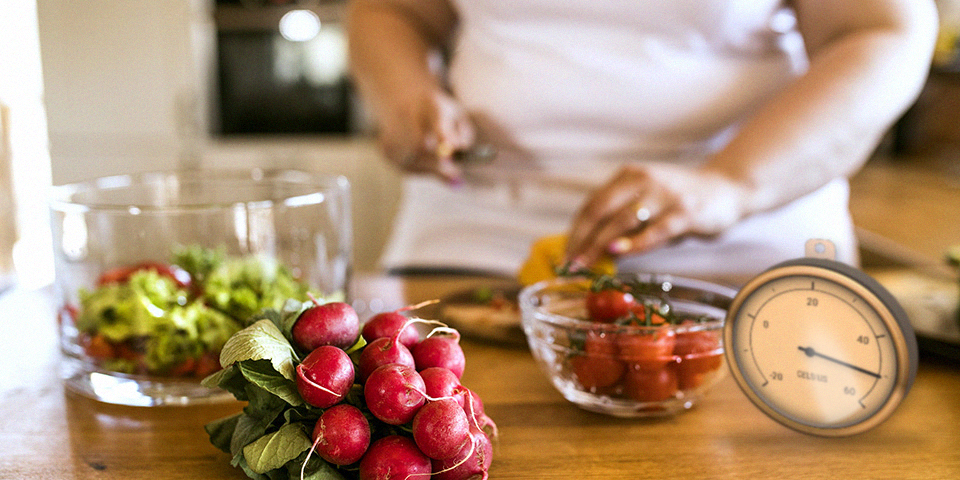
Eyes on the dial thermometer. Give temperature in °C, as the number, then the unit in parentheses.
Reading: 50 (°C)
